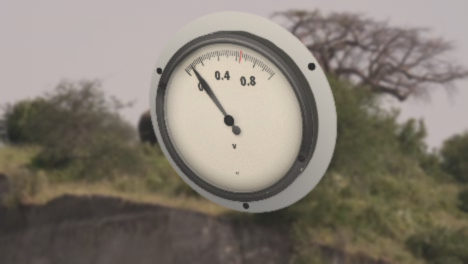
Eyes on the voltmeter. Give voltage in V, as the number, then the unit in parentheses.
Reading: 0.1 (V)
